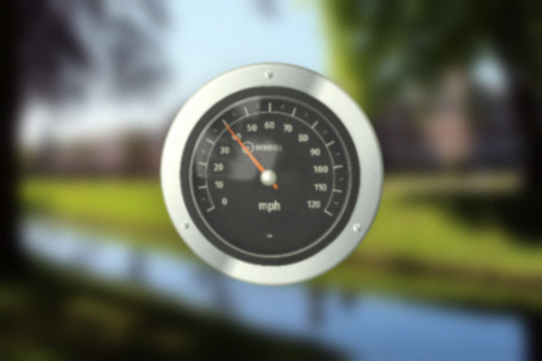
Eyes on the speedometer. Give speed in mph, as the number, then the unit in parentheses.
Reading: 40 (mph)
